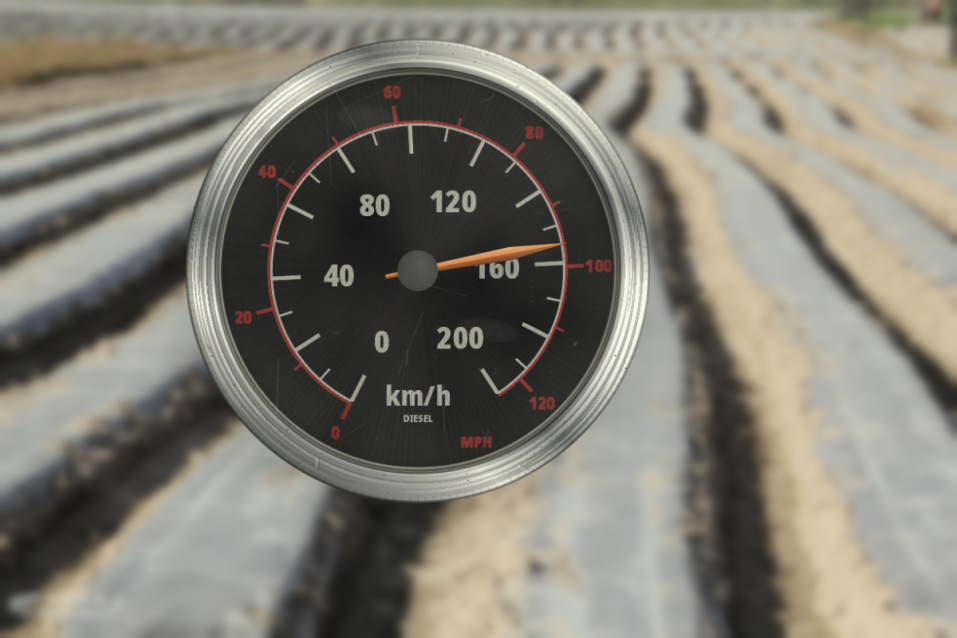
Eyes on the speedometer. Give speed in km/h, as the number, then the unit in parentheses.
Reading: 155 (km/h)
